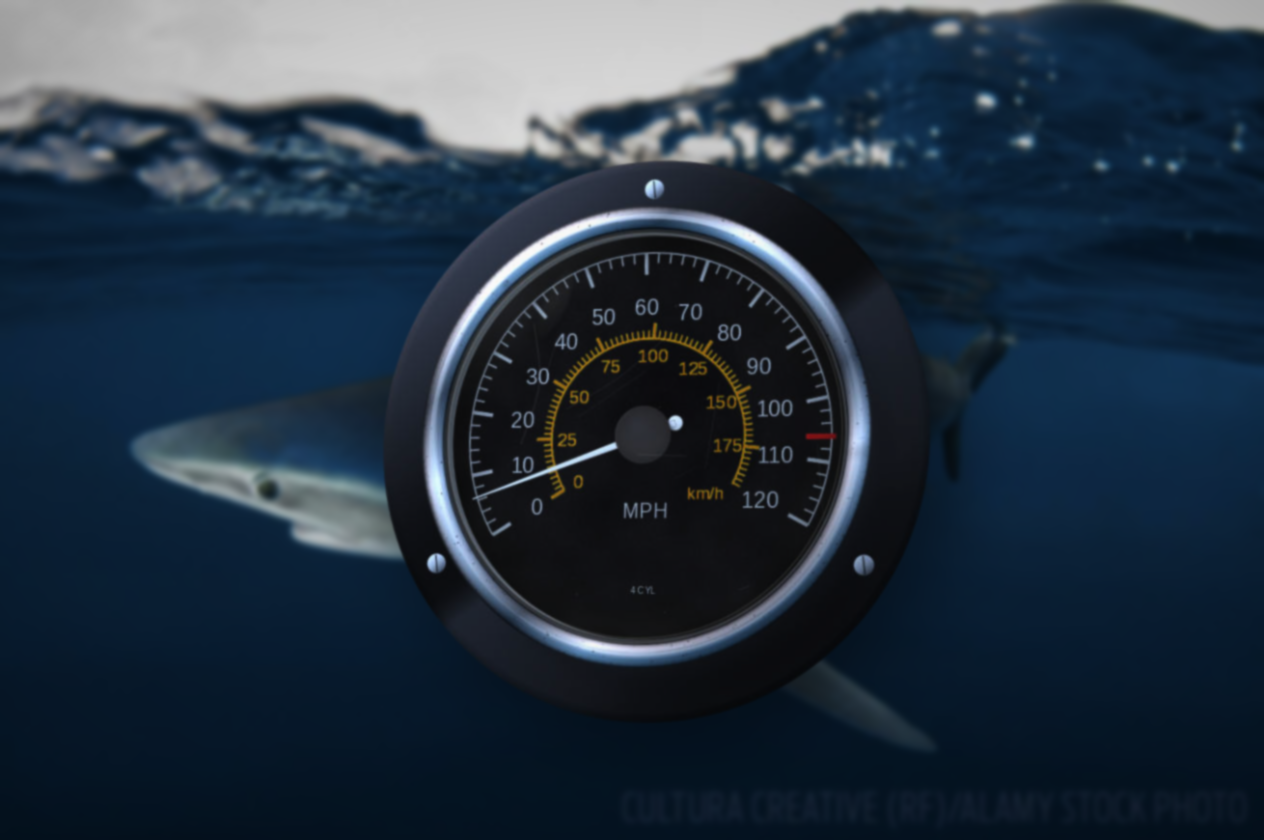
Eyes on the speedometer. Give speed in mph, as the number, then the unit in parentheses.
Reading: 6 (mph)
